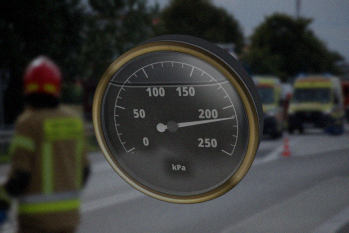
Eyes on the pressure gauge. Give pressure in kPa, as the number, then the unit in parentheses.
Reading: 210 (kPa)
